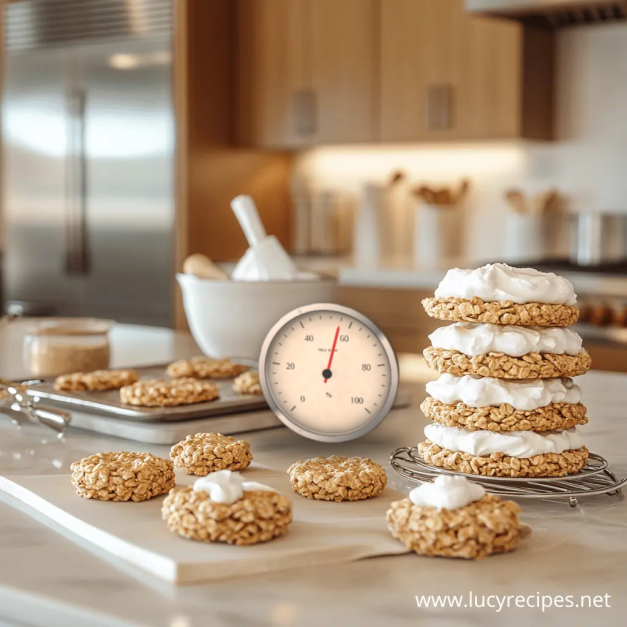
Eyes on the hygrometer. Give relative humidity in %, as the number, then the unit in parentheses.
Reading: 56 (%)
